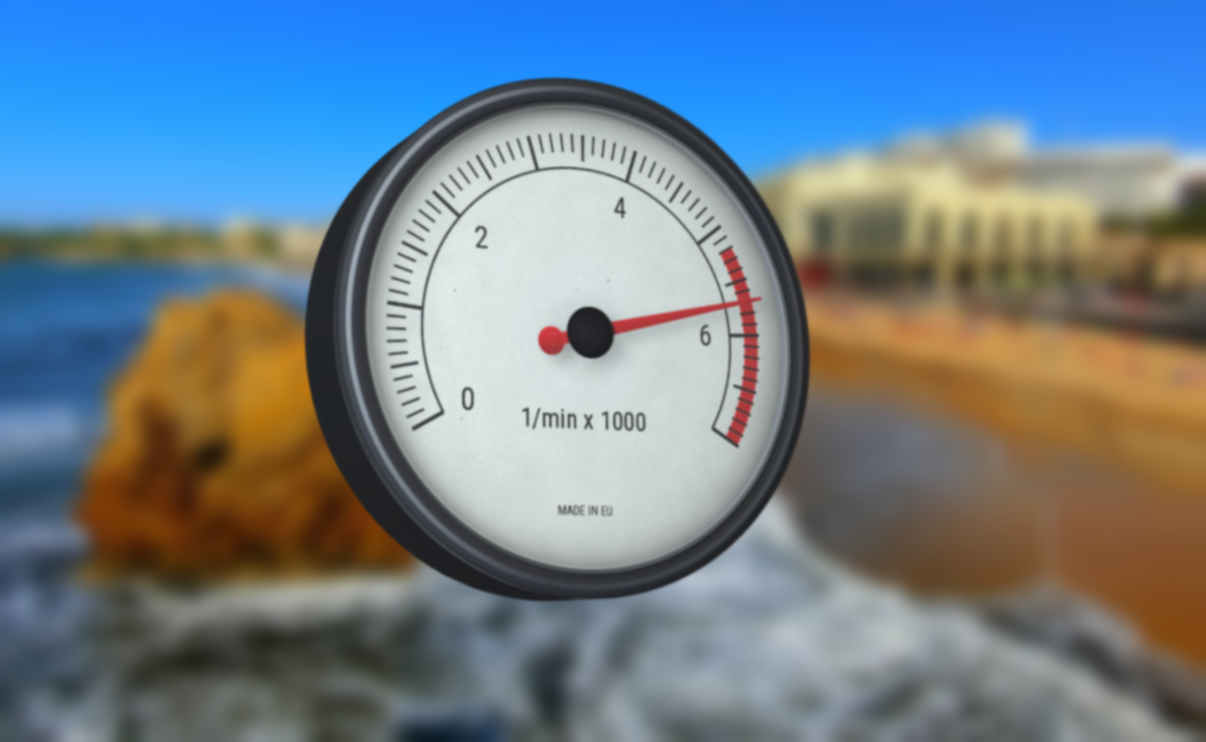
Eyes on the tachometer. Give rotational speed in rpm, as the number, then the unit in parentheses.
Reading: 5700 (rpm)
